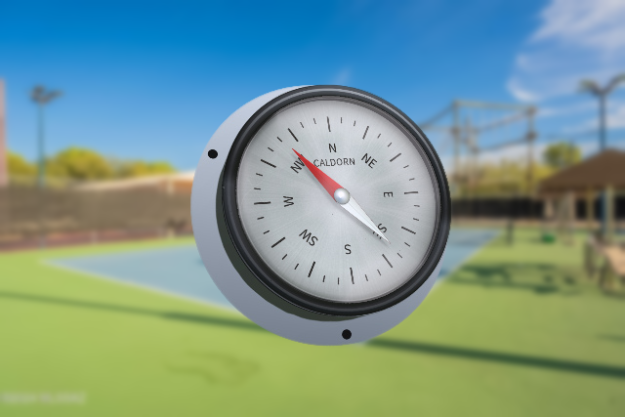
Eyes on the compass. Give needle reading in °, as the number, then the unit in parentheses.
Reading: 320 (°)
